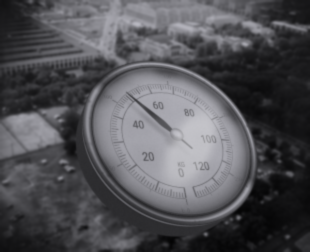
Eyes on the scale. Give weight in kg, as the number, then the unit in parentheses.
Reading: 50 (kg)
